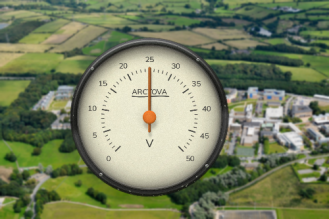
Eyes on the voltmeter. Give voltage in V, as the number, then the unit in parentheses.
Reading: 25 (V)
